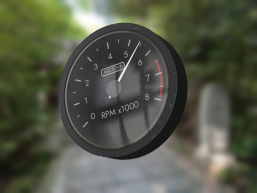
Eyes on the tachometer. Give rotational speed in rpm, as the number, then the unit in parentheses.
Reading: 5500 (rpm)
